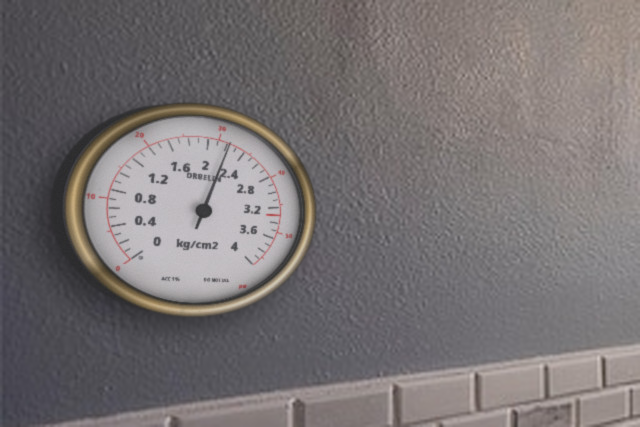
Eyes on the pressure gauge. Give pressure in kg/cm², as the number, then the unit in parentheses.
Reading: 2.2 (kg/cm²)
